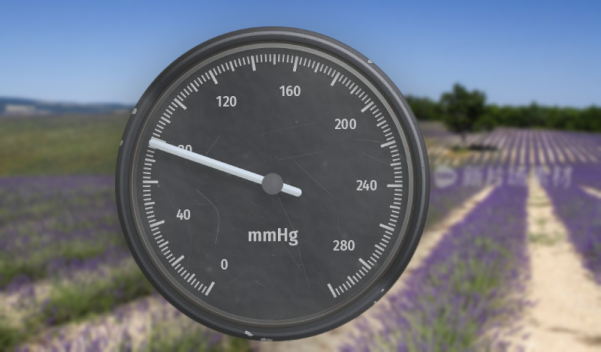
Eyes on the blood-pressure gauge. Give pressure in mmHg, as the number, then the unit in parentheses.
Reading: 78 (mmHg)
